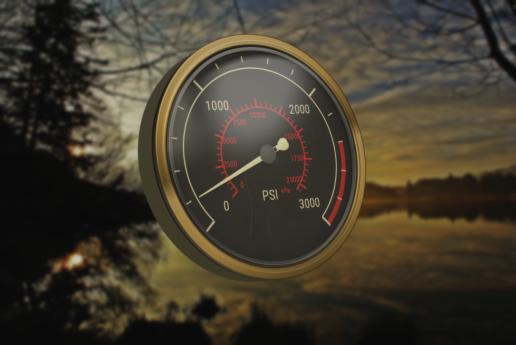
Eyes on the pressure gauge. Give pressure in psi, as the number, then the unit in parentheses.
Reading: 200 (psi)
